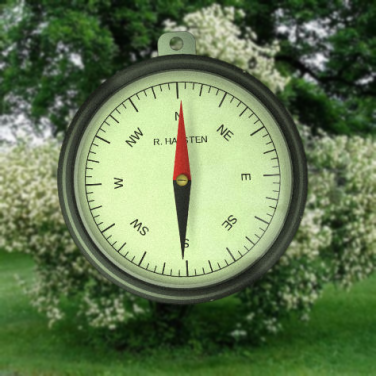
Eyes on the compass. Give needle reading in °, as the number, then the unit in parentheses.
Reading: 2.5 (°)
